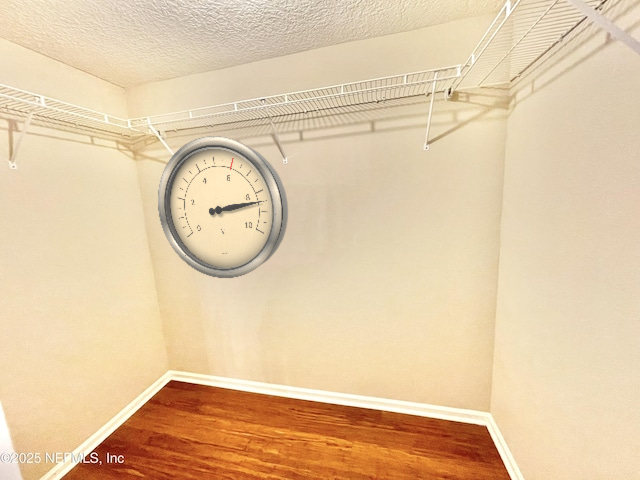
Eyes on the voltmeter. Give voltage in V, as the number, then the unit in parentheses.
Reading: 8.5 (V)
